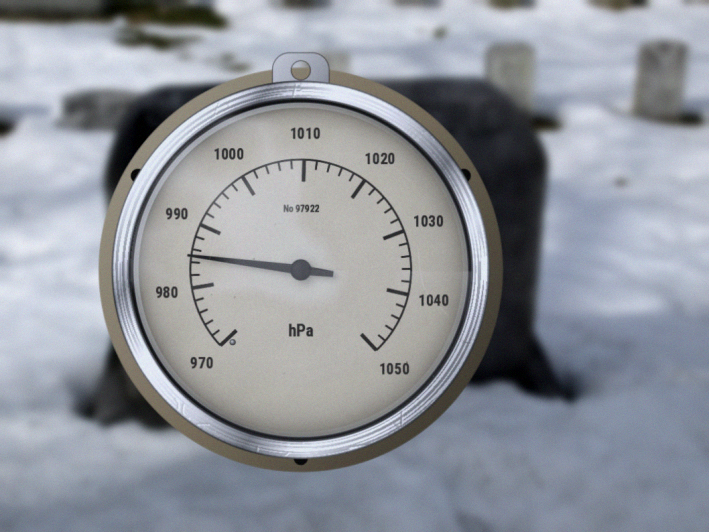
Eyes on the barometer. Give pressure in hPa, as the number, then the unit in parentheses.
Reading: 985 (hPa)
